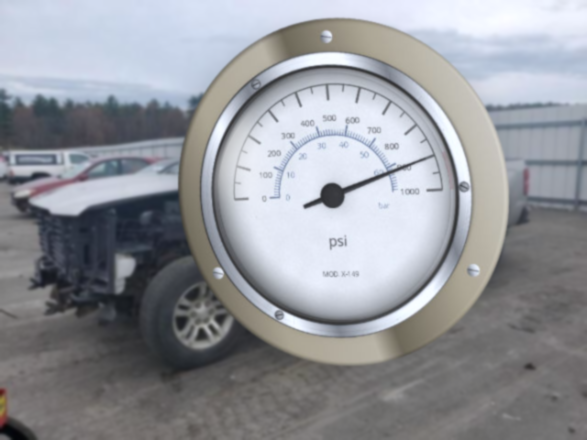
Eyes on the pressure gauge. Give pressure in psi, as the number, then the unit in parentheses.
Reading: 900 (psi)
